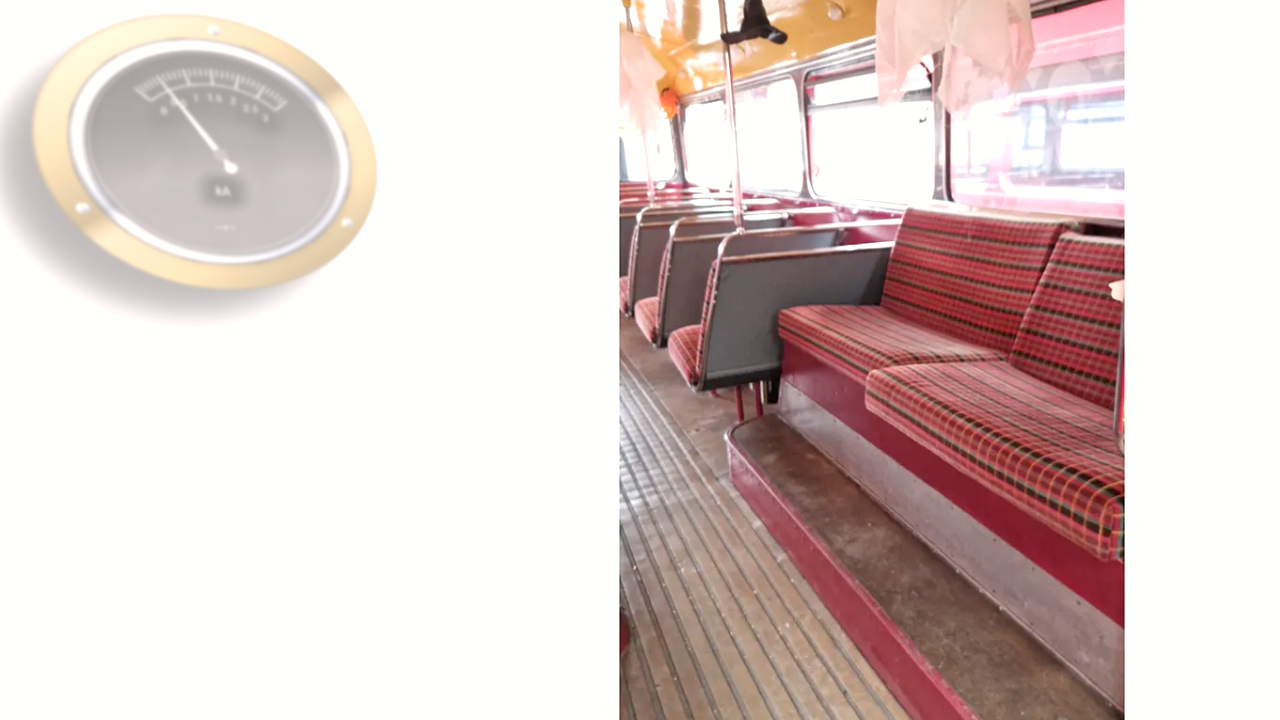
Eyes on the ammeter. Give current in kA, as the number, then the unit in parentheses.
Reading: 0.5 (kA)
